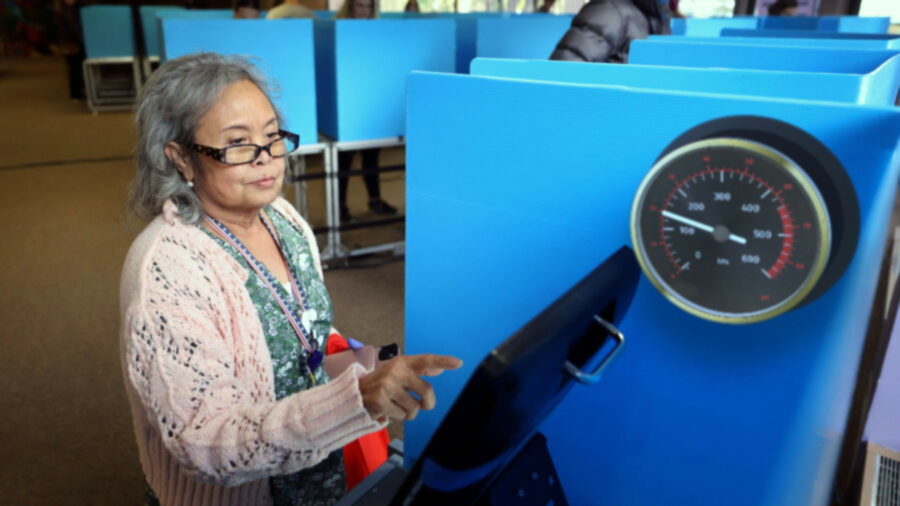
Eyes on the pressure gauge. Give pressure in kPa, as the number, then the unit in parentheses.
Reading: 140 (kPa)
